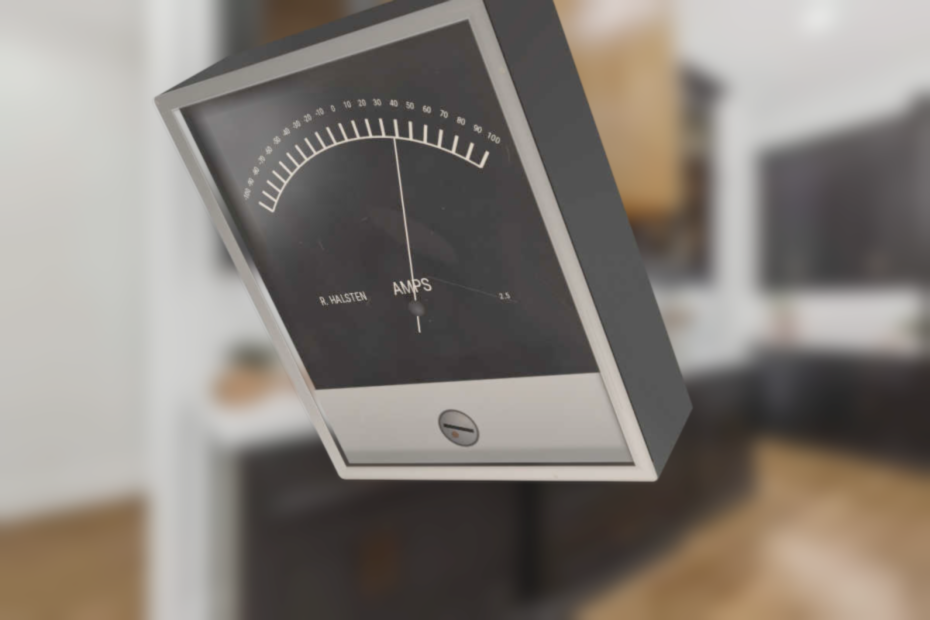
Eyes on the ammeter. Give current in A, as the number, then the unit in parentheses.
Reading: 40 (A)
